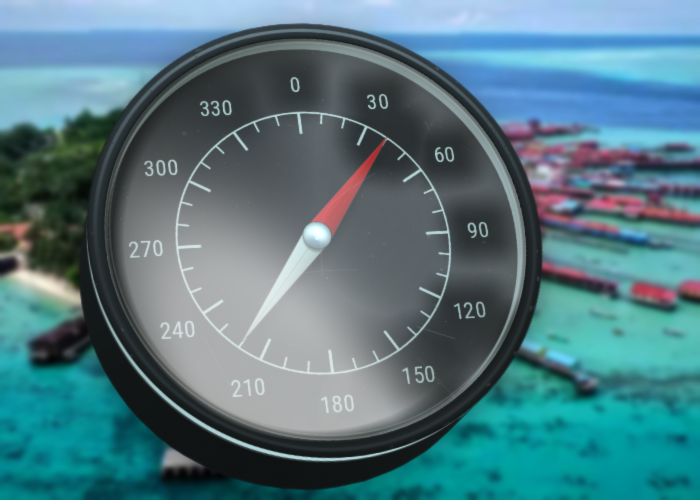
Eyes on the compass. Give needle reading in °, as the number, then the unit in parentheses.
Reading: 40 (°)
